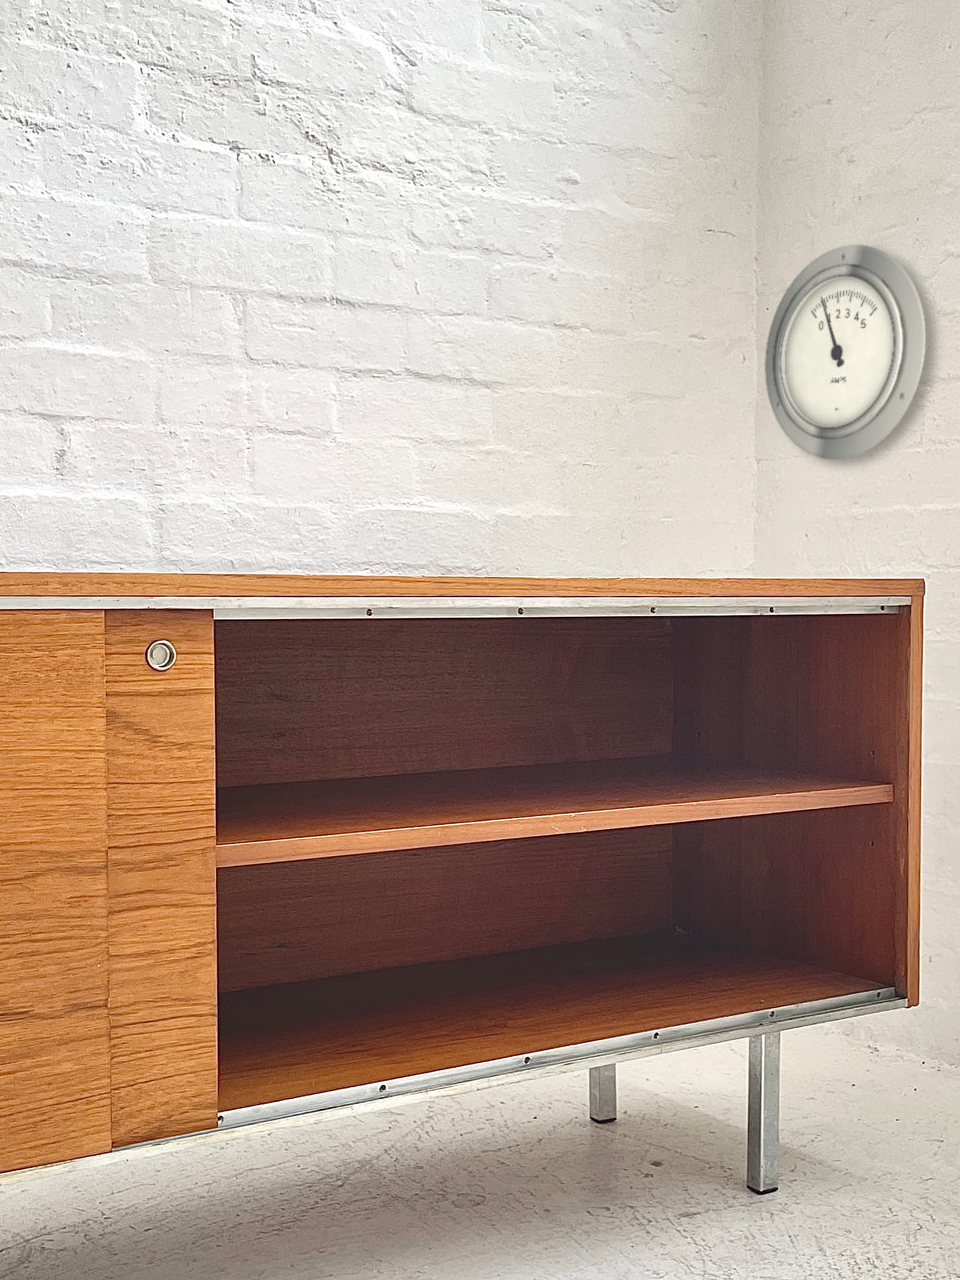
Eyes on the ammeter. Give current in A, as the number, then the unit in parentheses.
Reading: 1 (A)
